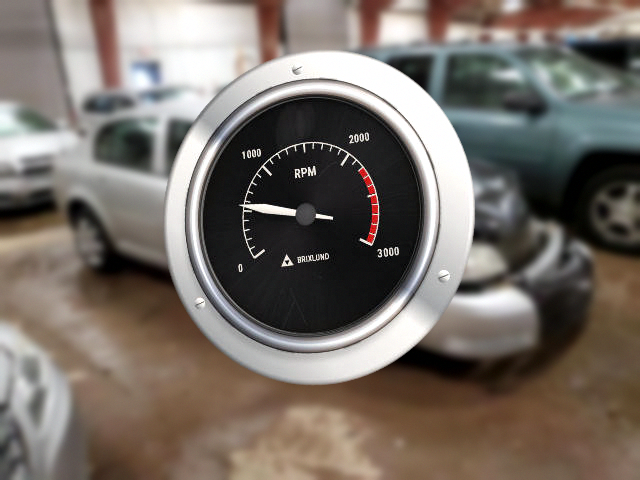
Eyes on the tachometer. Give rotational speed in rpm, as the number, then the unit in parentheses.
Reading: 550 (rpm)
